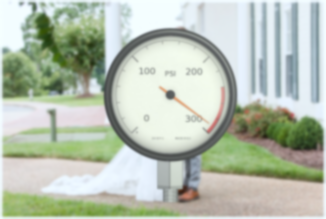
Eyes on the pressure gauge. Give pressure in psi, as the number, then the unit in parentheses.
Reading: 290 (psi)
